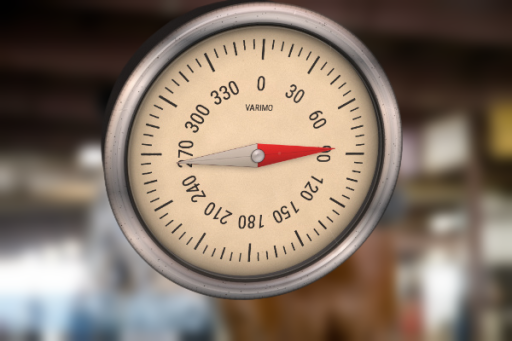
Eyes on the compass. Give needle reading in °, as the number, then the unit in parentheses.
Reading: 85 (°)
